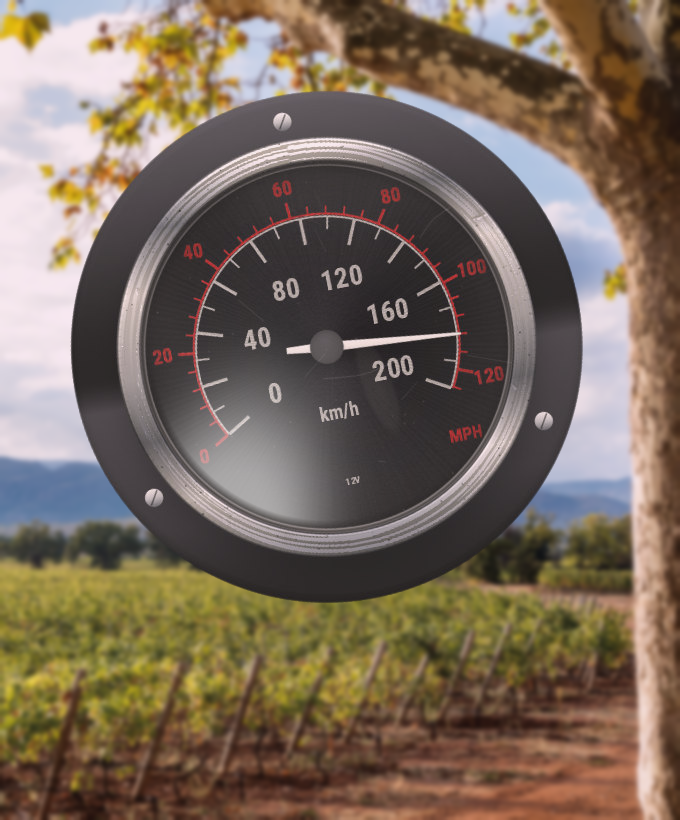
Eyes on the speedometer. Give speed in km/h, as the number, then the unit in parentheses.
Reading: 180 (km/h)
